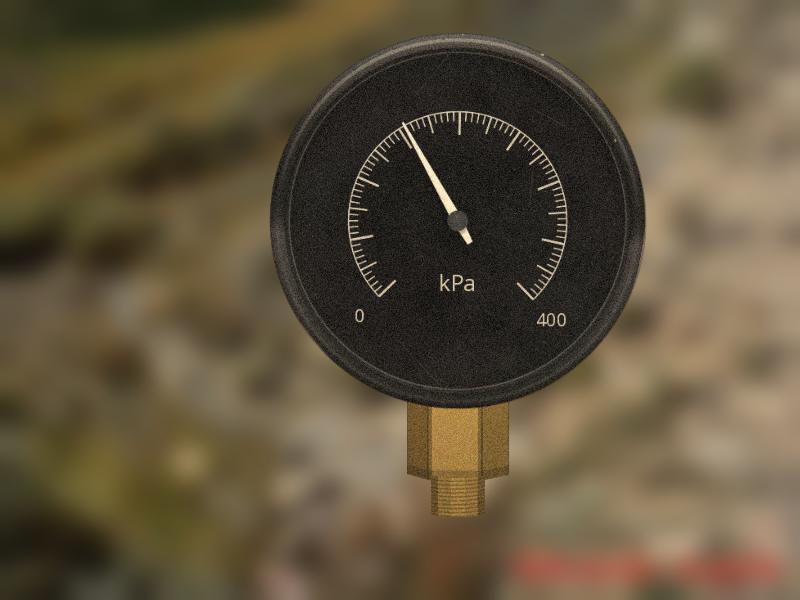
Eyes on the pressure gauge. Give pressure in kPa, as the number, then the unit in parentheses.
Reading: 155 (kPa)
